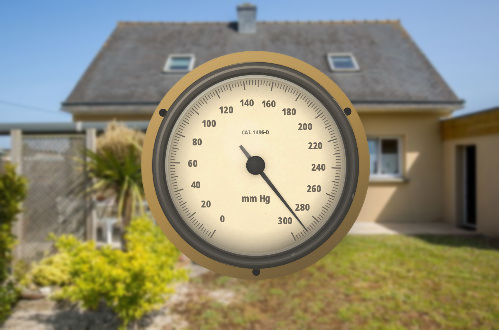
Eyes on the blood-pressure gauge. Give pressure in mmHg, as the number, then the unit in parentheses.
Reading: 290 (mmHg)
